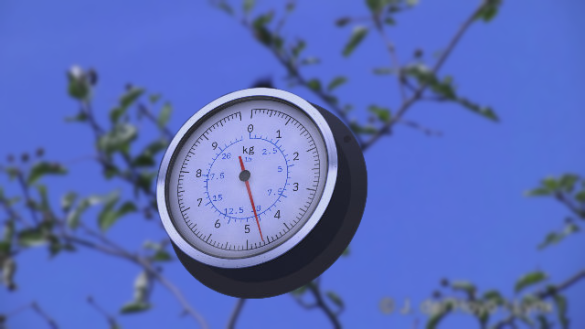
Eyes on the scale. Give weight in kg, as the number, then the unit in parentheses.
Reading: 4.6 (kg)
